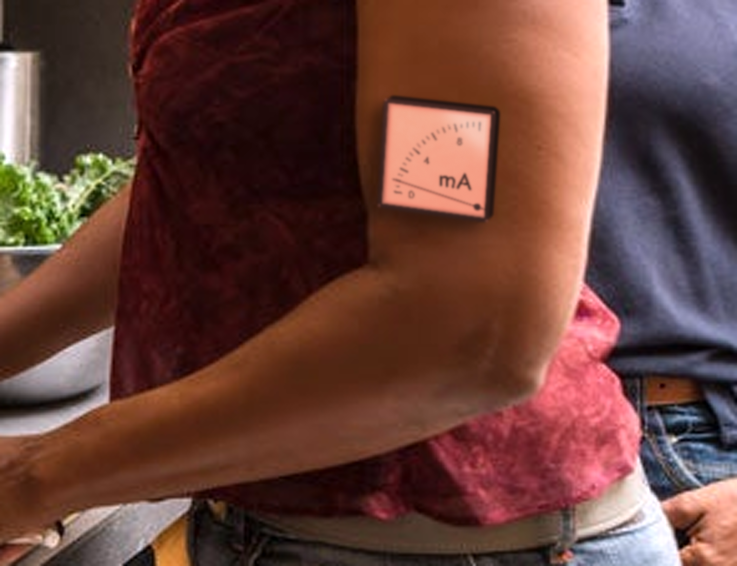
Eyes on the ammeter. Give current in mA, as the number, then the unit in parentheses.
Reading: 1 (mA)
